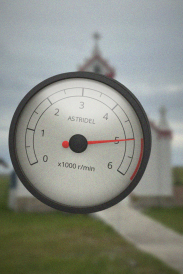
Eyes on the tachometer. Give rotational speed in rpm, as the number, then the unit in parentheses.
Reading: 5000 (rpm)
